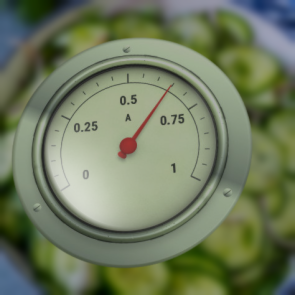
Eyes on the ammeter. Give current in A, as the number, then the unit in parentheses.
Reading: 0.65 (A)
